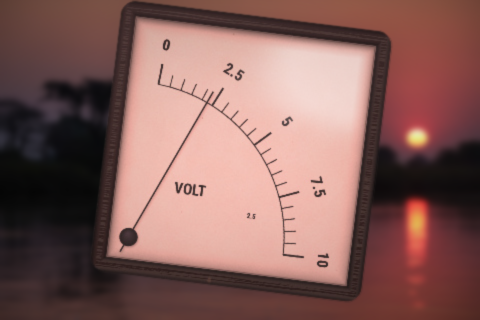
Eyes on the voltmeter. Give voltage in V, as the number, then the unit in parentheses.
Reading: 2.25 (V)
